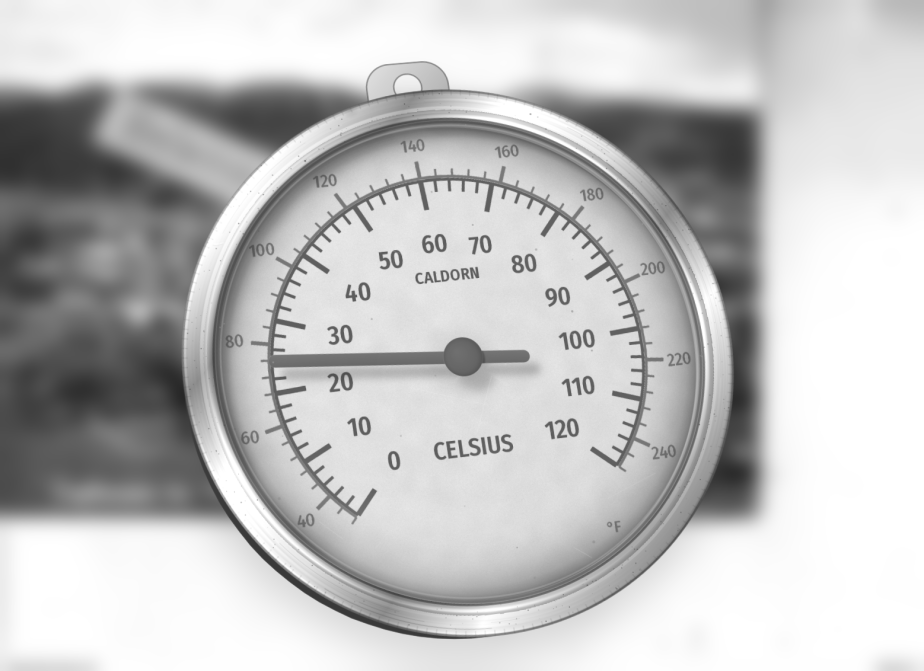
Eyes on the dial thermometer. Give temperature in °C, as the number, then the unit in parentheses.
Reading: 24 (°C)
